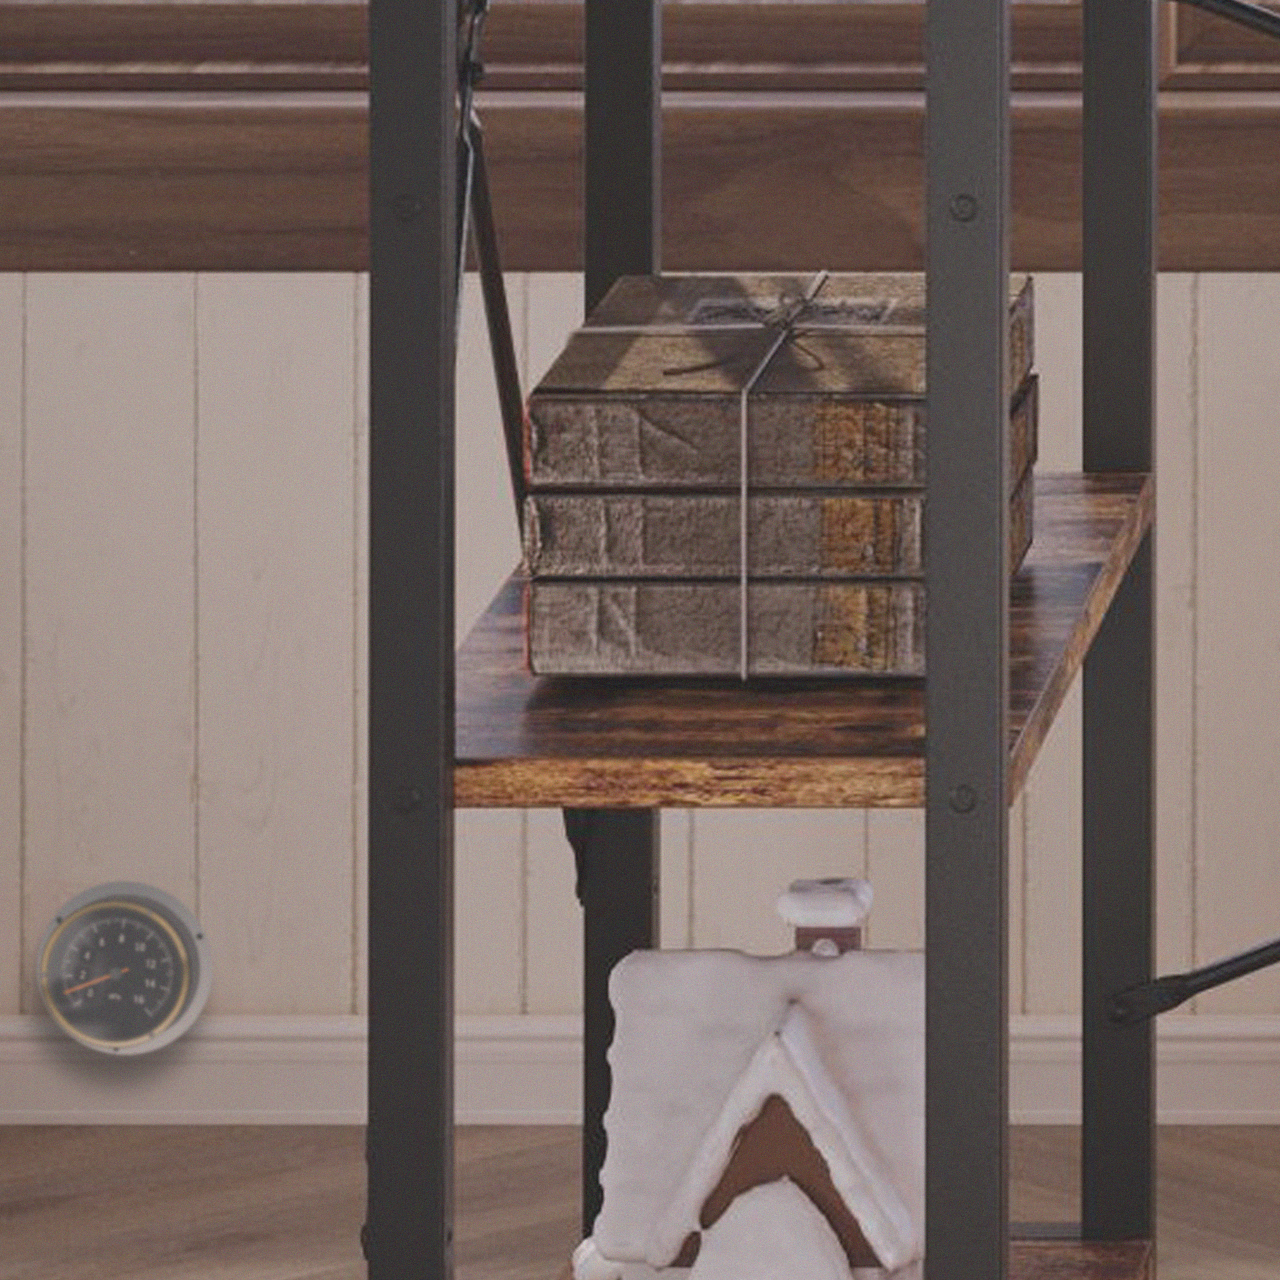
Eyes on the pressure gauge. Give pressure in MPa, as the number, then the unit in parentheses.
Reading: 1 (MPa)
